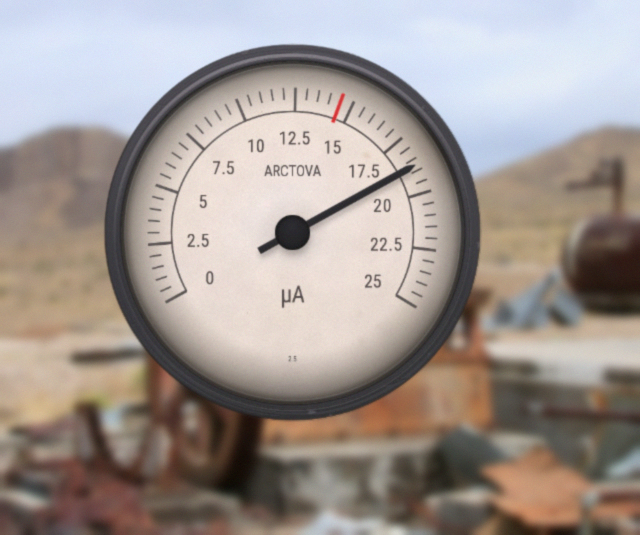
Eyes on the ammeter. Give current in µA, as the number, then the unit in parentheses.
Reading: 18.75 (µA)
